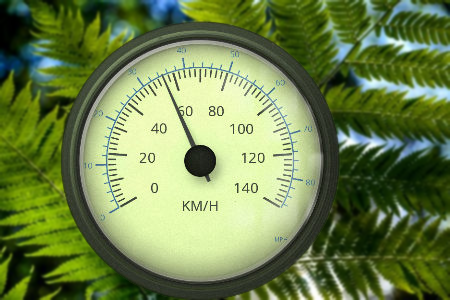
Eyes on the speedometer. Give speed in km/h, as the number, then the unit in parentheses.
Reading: 56 (km/h)
